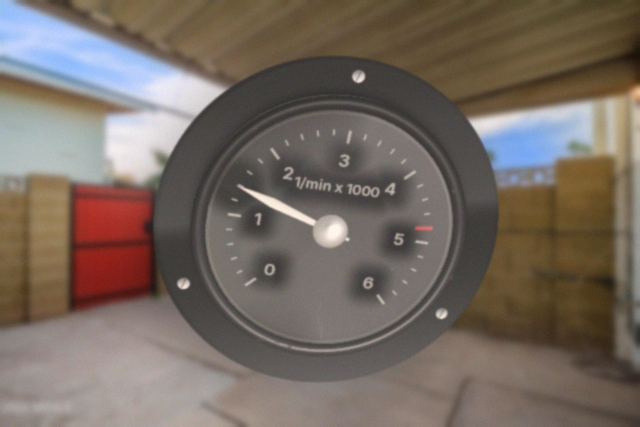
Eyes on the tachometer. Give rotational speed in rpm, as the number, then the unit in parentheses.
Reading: 1400 (rpm)
